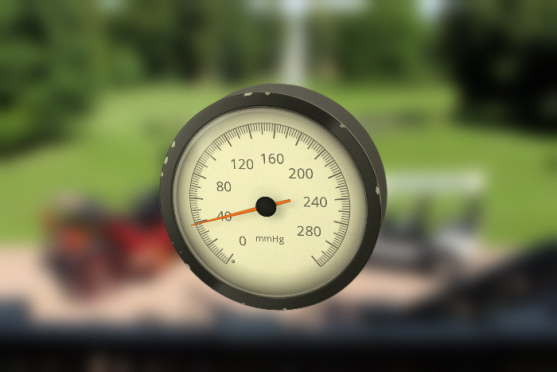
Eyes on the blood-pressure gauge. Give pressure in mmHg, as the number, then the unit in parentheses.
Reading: 40 (mmHg)
